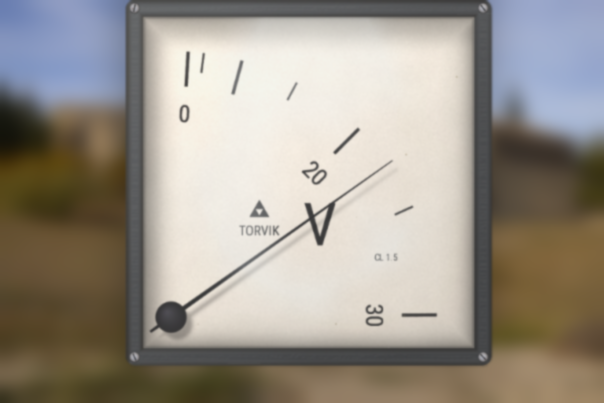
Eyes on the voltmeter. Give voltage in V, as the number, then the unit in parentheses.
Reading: 22.5 (V)
